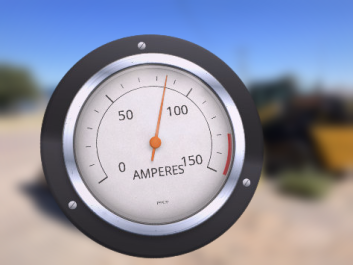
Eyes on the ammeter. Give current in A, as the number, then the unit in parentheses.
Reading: 85 (A)
